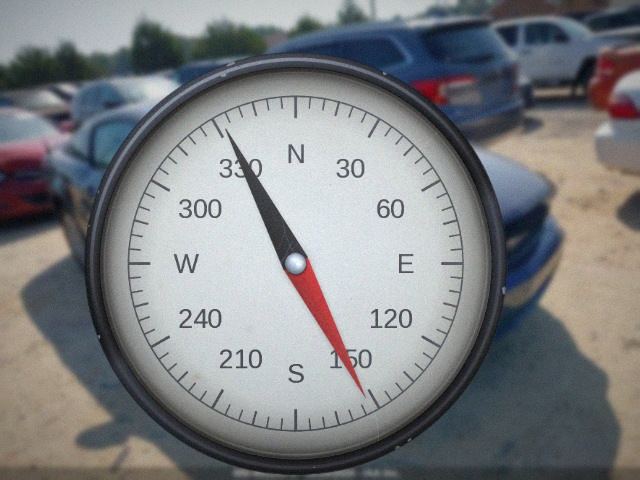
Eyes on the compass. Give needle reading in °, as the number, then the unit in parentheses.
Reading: 152.5 (°)
